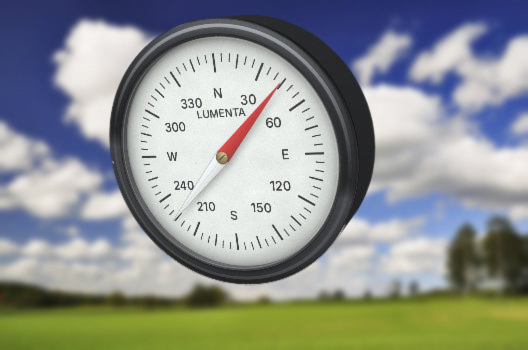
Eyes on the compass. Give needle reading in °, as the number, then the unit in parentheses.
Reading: 45 (°)
